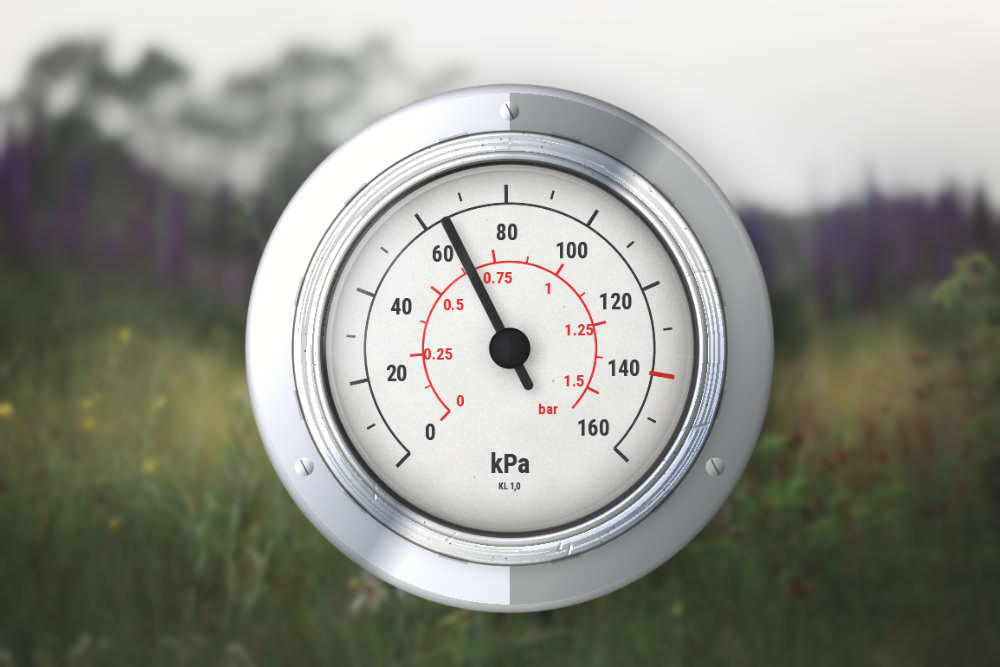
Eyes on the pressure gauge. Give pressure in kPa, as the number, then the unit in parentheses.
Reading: 65 (kPa)
